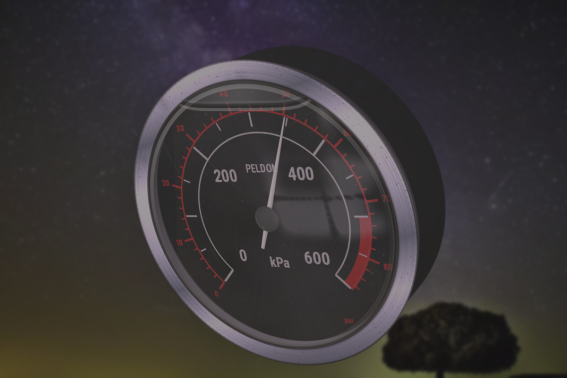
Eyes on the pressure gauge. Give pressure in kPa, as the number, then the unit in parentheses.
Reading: 350 (kPa)
